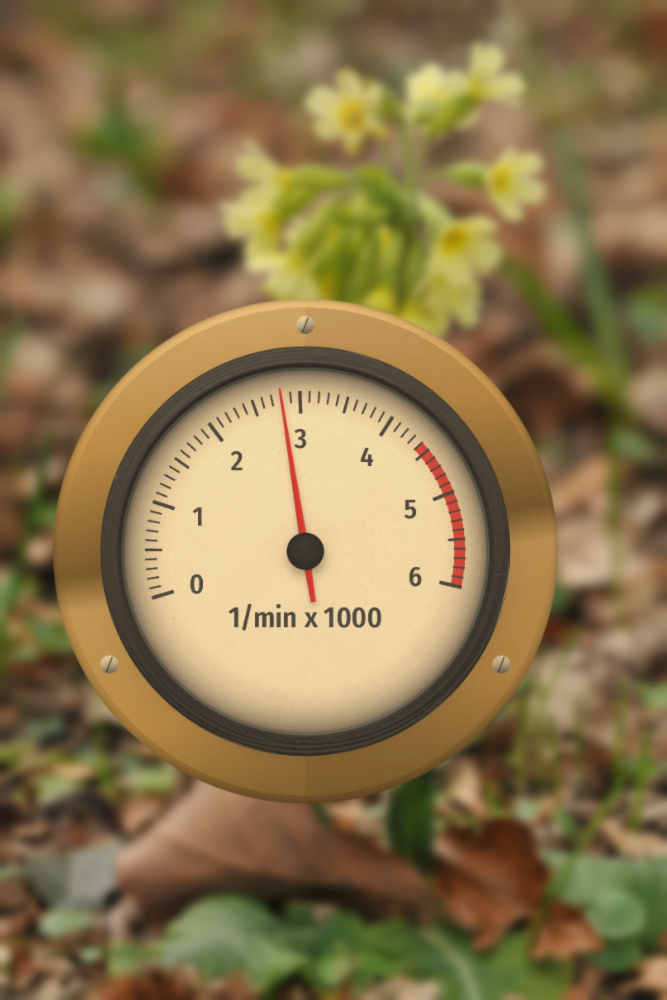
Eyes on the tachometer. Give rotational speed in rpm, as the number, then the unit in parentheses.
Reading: 2800 (rpm)
